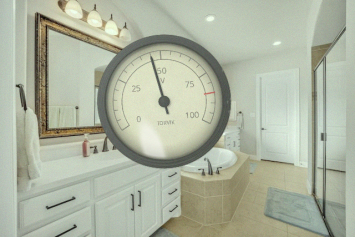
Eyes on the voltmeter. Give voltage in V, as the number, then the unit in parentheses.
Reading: 45 (V)
